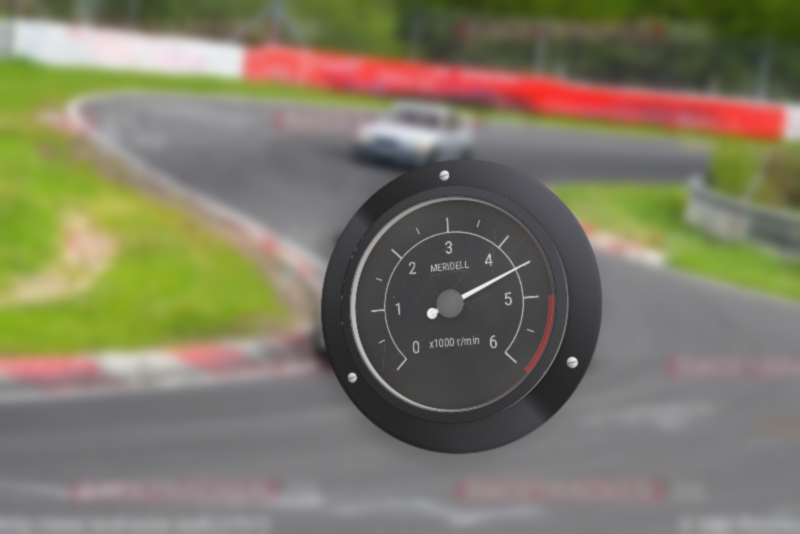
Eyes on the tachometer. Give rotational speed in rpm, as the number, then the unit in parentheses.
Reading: 4500 (rpm)
